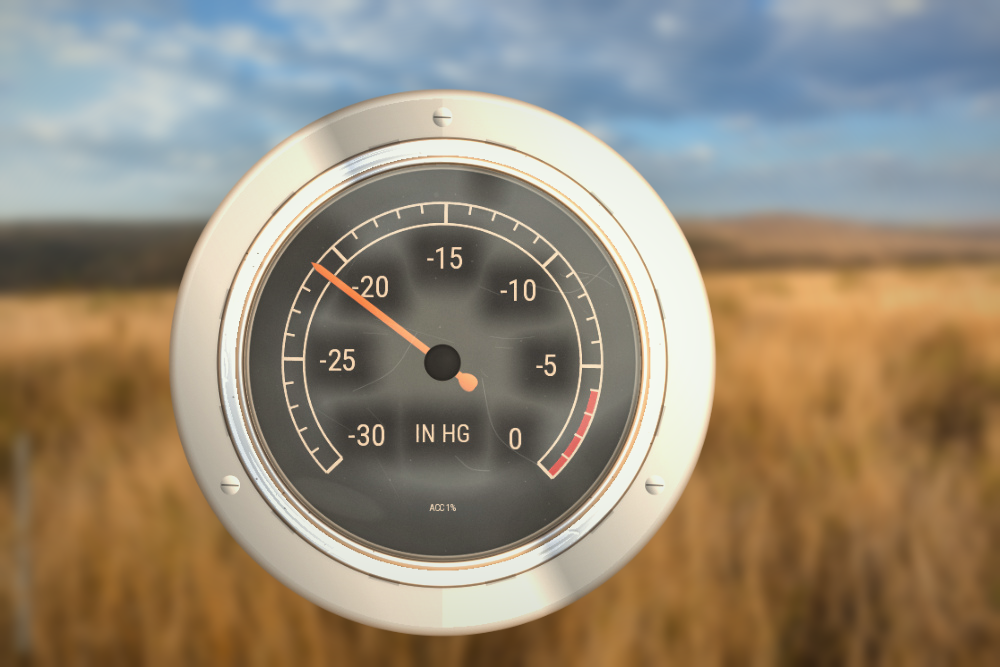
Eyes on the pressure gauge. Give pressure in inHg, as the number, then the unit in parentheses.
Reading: -21 (inHg)
